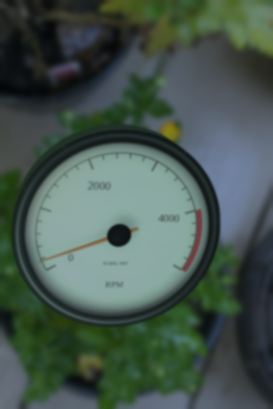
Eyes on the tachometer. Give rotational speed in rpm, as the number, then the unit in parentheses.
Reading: 200 (rpm)
